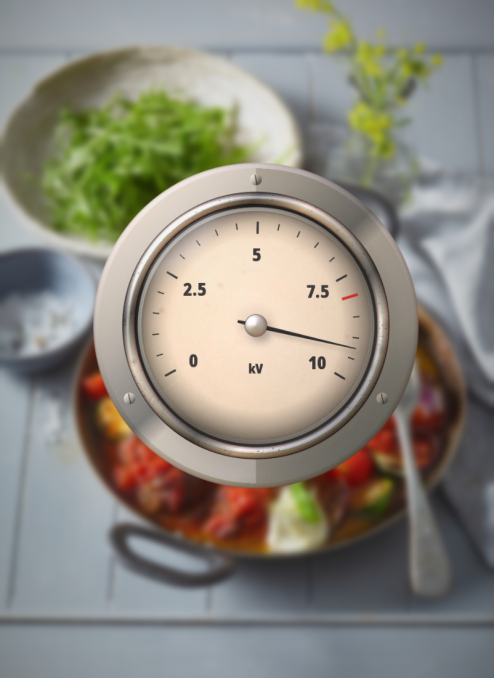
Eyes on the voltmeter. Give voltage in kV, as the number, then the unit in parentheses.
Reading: 9.25 (kV)
